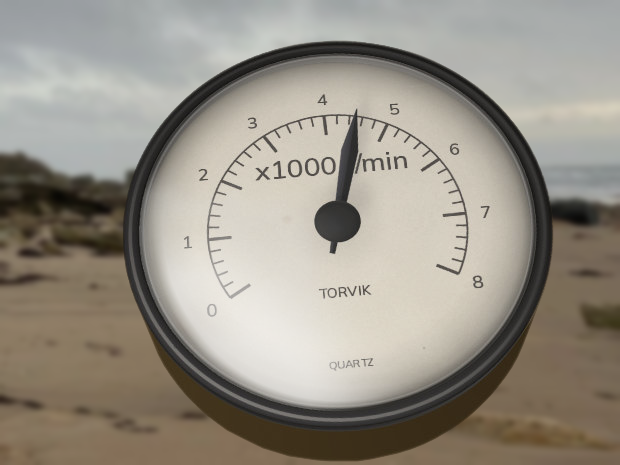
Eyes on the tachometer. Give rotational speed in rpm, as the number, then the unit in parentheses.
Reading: 4500 (rpm)
